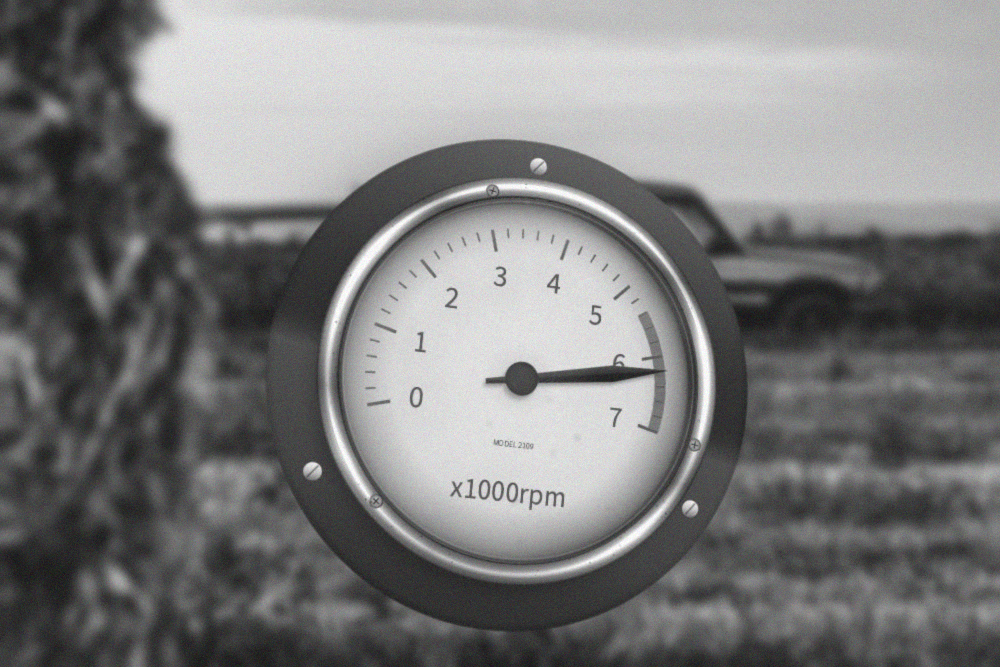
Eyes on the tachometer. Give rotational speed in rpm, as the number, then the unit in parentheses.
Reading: 6200 (rpm)
